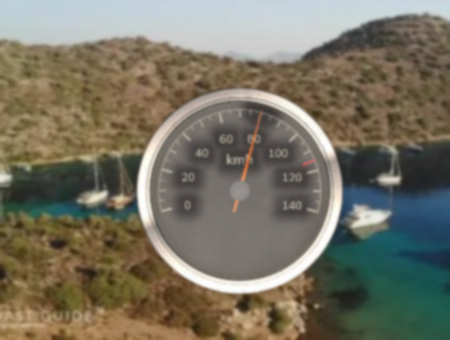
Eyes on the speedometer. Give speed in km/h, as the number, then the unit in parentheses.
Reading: 80 (km/h)
